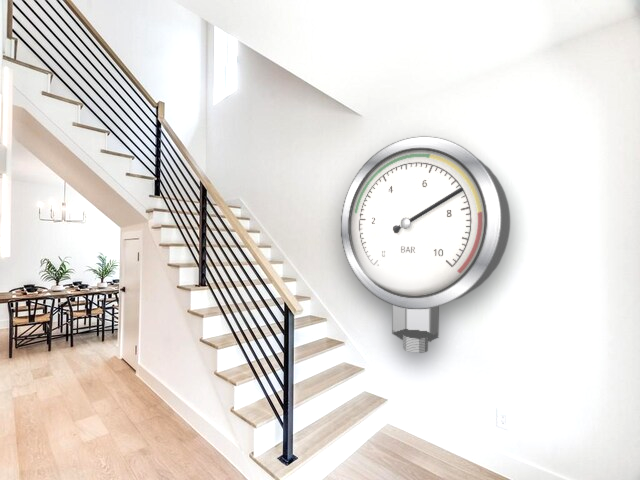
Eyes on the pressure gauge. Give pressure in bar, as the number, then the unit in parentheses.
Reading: 7.4 (bar)
